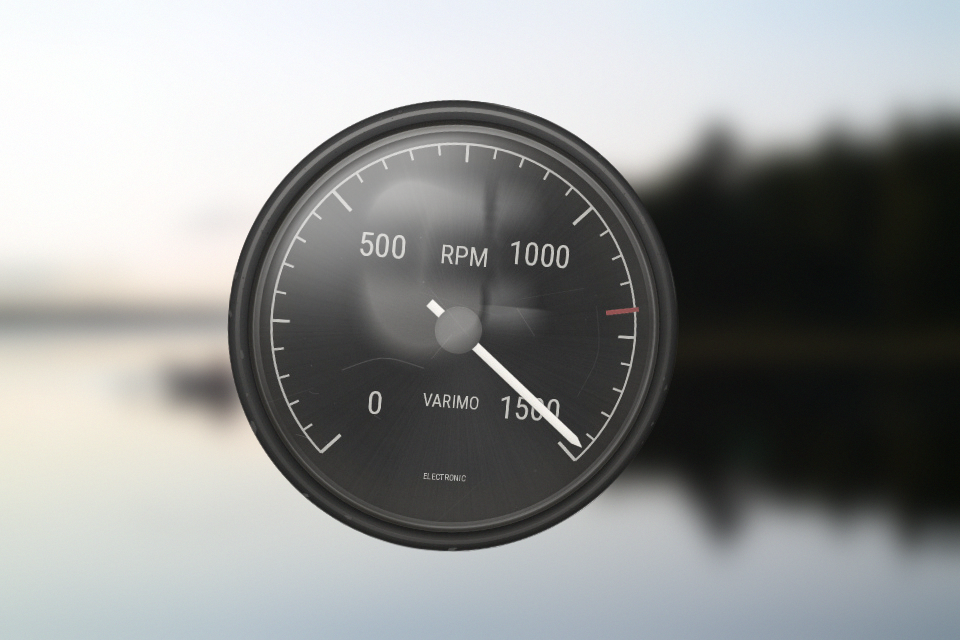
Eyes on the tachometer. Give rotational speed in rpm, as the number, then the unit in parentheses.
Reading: 1475 (rpm)
